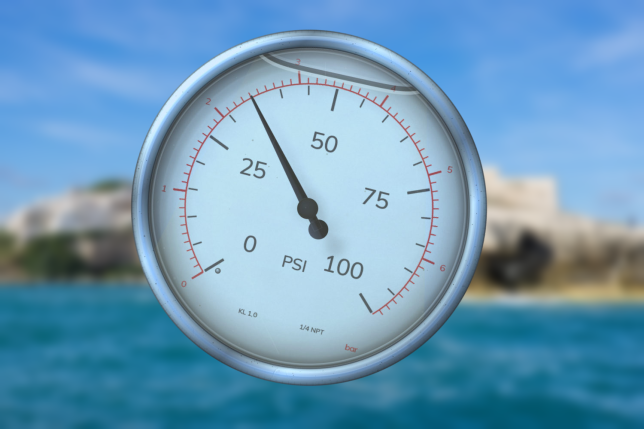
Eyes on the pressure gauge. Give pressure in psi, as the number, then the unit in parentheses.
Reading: 35 (psi)
